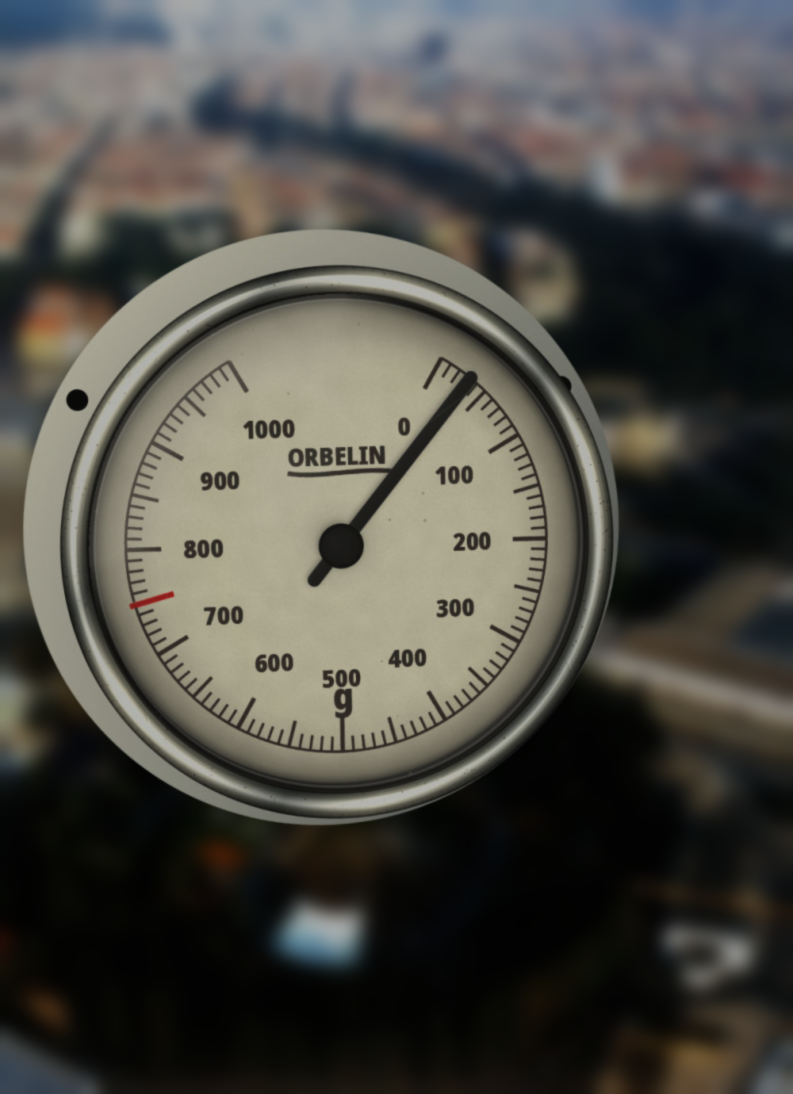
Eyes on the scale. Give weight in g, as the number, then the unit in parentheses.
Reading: 30 (g)
